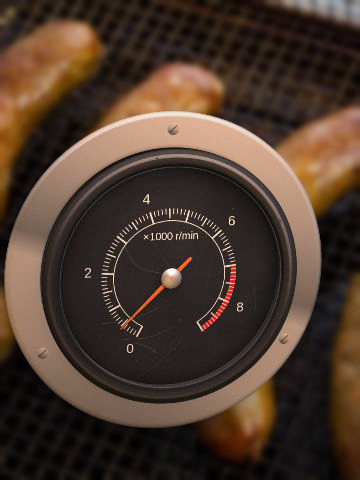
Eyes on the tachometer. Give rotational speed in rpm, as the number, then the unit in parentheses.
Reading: 500 (rpm)
